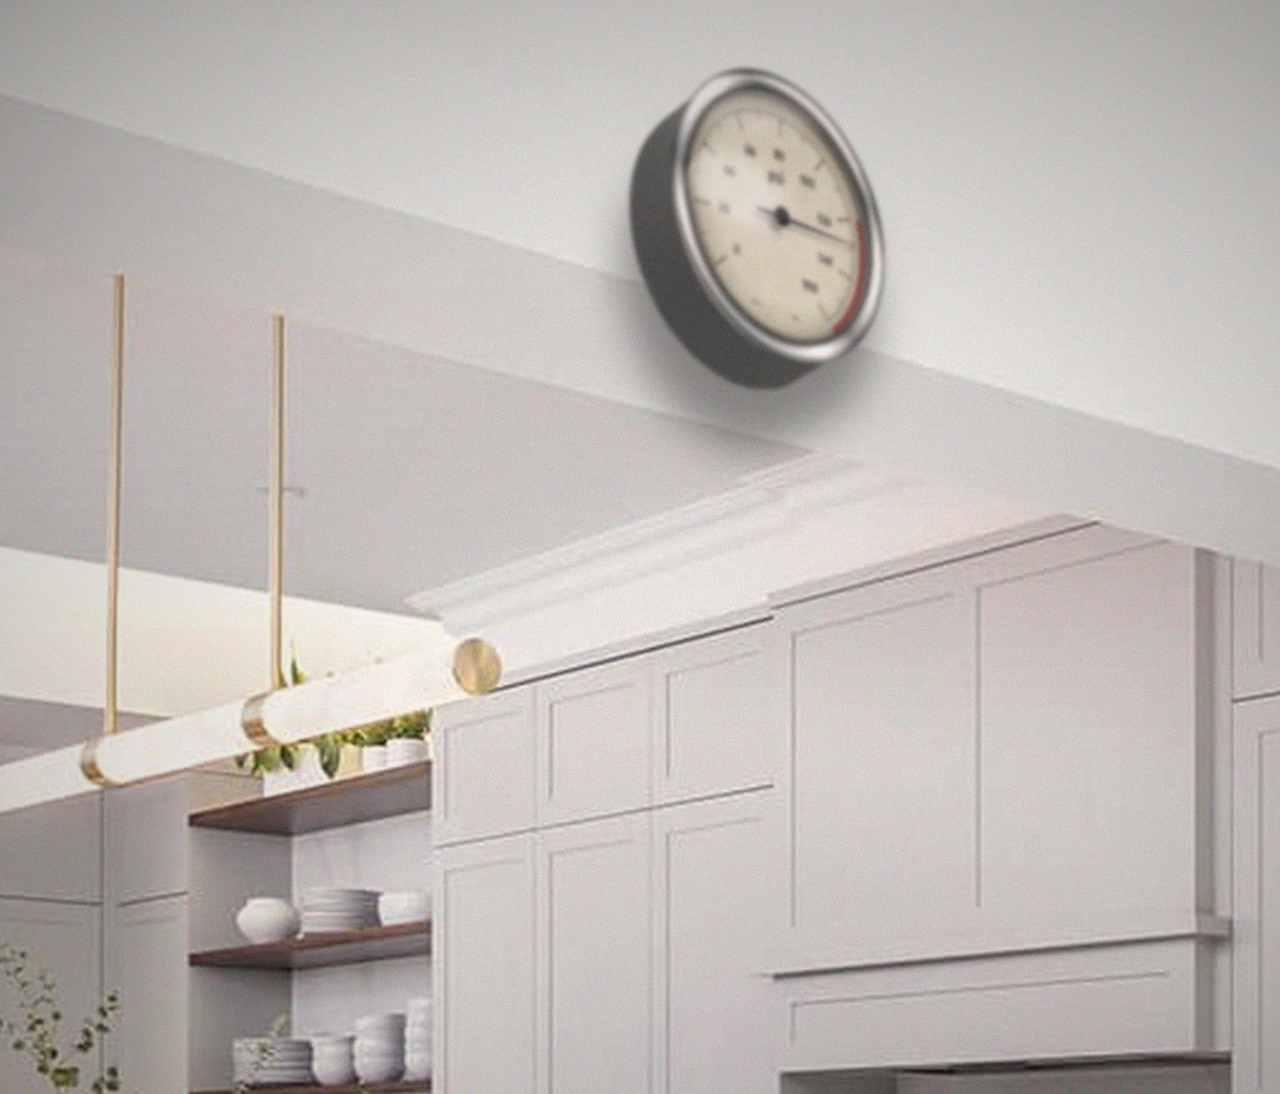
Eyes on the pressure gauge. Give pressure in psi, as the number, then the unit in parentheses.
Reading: 130 (psi)
